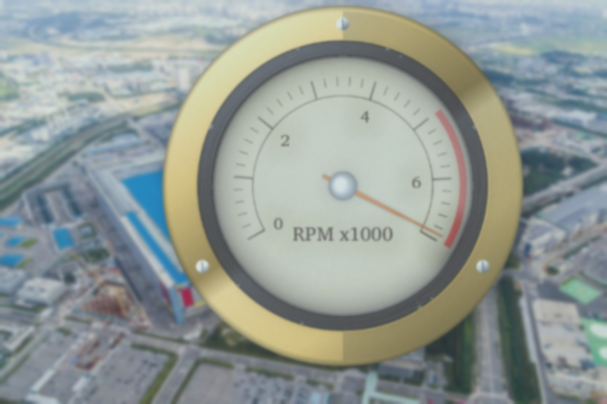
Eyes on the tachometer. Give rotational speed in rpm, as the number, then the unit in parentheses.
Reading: 6900 (rpm)
